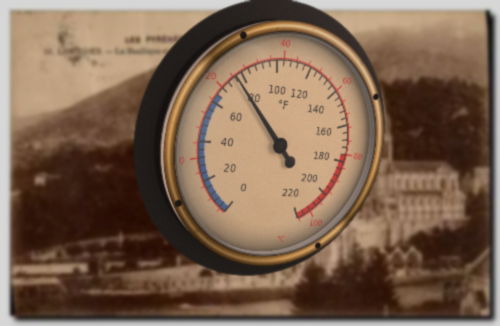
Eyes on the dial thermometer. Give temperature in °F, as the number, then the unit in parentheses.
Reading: 76 (°F)
